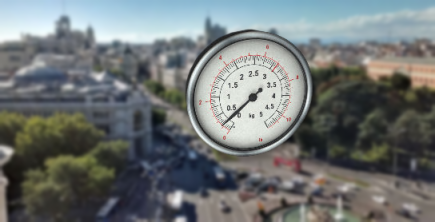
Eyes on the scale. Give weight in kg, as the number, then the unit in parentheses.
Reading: 0.25 (kg)
